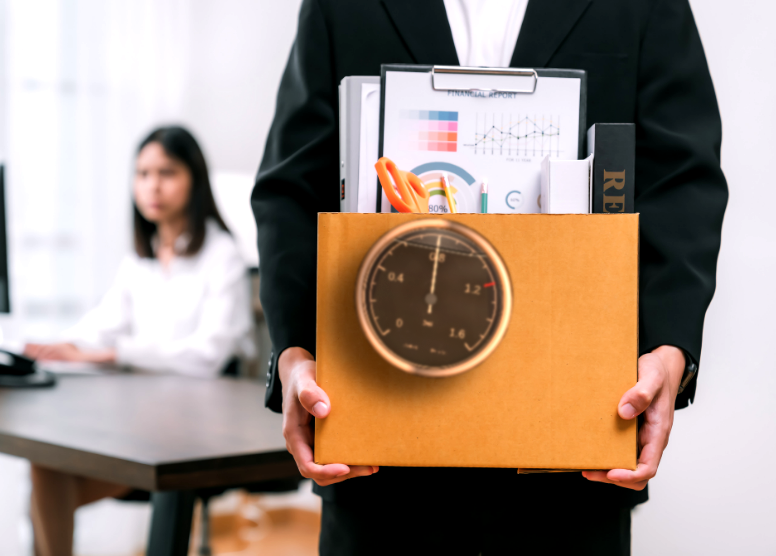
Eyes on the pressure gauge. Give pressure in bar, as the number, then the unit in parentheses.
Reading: 0.8 (bar)
